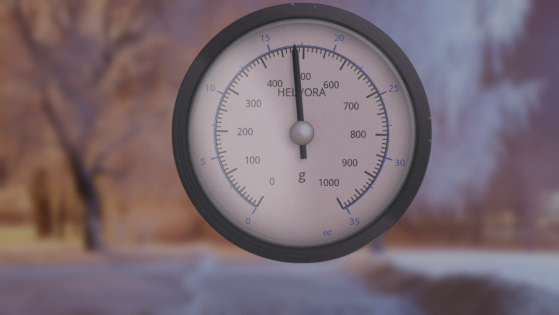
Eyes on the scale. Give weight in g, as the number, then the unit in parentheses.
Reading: 480 (g)
